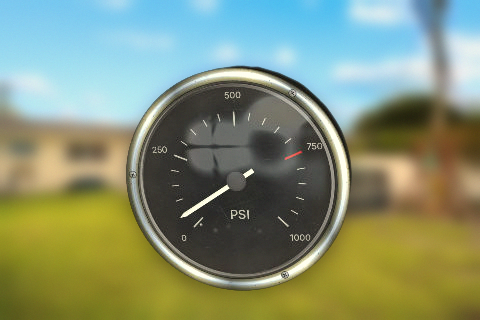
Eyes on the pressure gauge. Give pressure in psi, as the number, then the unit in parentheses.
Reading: 50 (psi)
